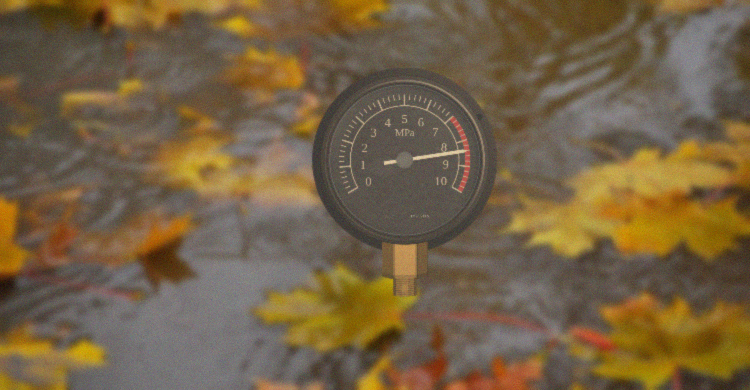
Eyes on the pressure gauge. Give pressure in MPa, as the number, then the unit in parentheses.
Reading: 8.4 (MPa)
